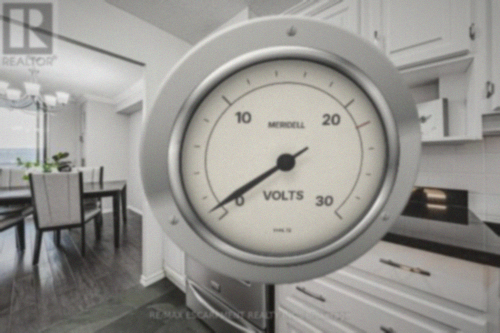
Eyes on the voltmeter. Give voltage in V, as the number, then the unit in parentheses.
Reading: 1 (V)
